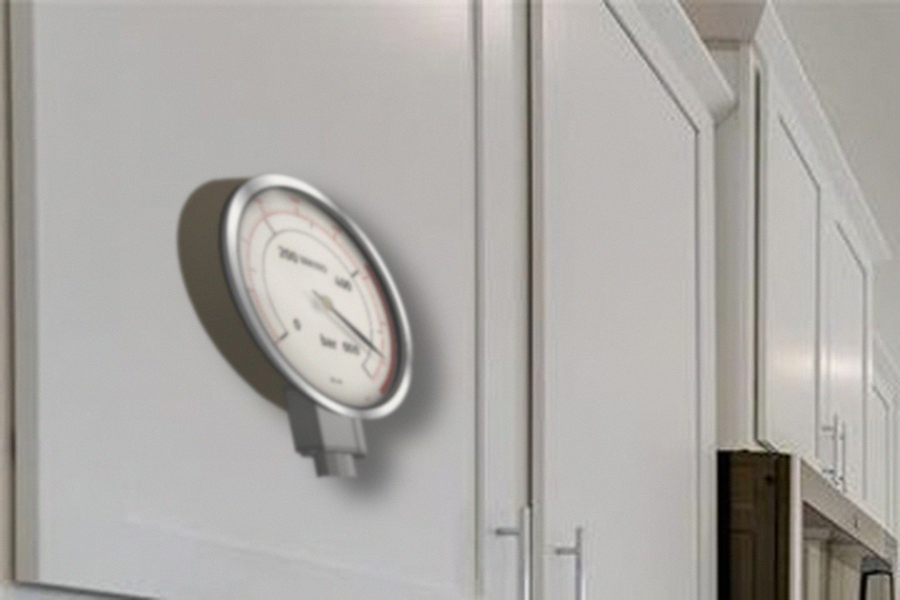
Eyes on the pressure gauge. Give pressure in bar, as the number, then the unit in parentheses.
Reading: 550 (bar)
